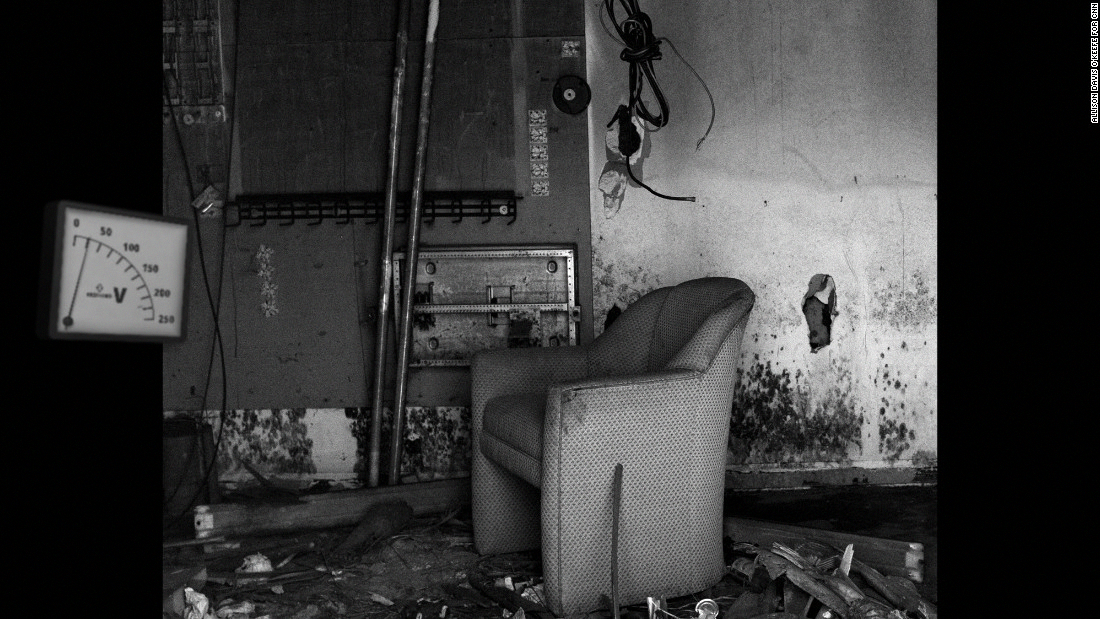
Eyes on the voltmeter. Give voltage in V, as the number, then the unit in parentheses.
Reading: 25 (V)
